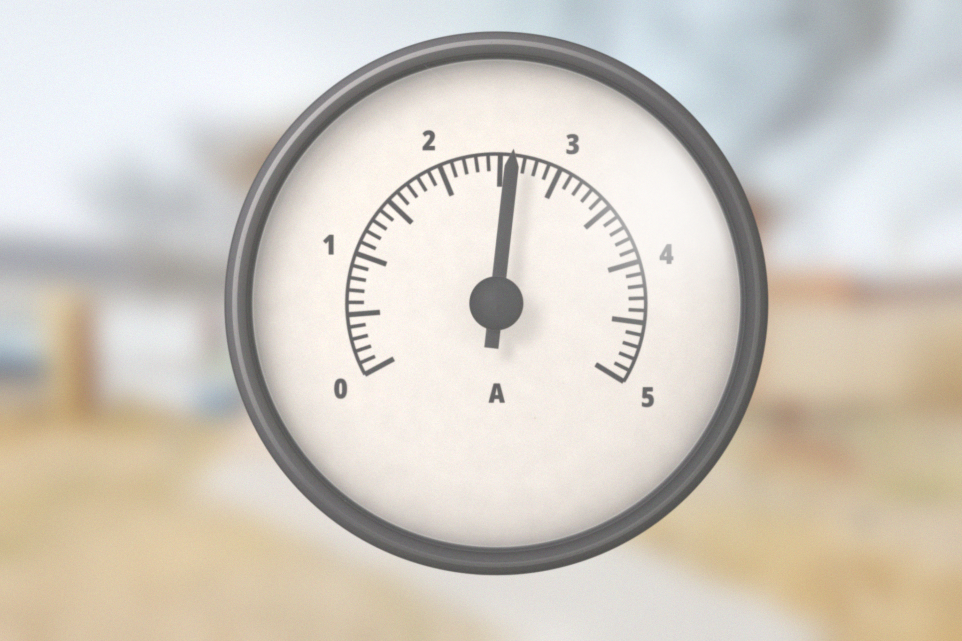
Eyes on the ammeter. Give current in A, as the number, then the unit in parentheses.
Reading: 2.6 (A)
